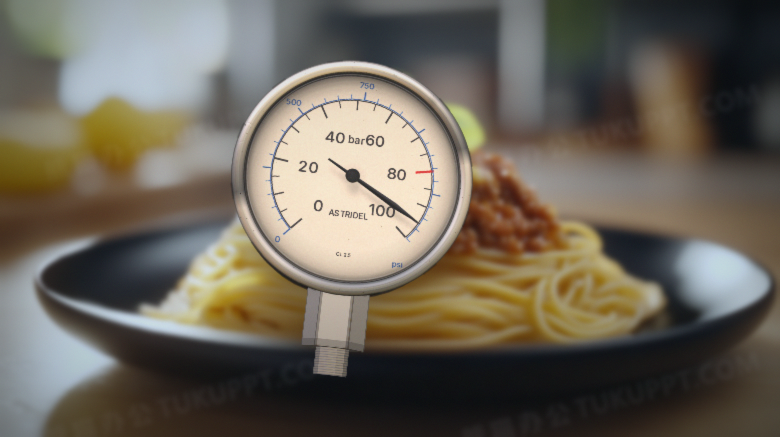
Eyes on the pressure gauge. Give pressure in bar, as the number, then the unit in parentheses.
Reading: 95 (bar)
